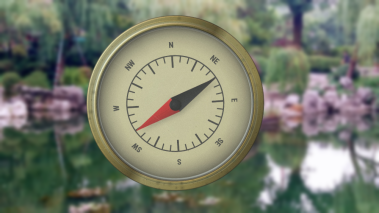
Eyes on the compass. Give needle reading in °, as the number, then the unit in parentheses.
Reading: 240 (°)
